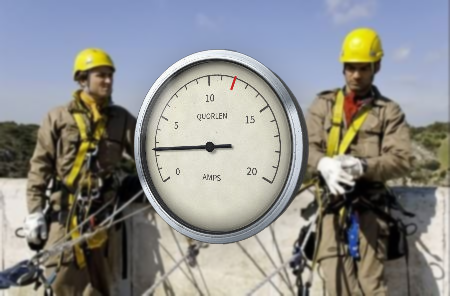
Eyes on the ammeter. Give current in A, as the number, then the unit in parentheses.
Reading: 2.5 (A)
